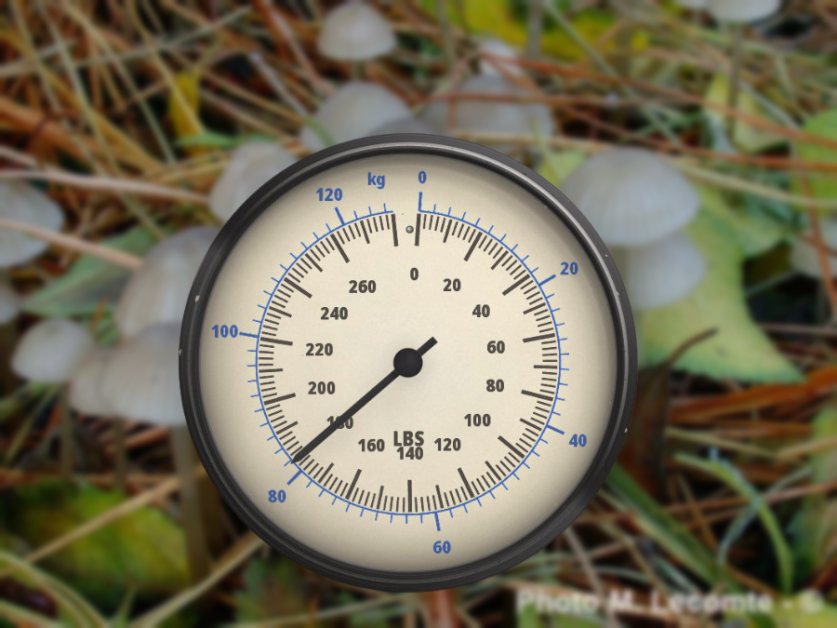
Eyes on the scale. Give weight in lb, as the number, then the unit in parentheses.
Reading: 180 (lb)
